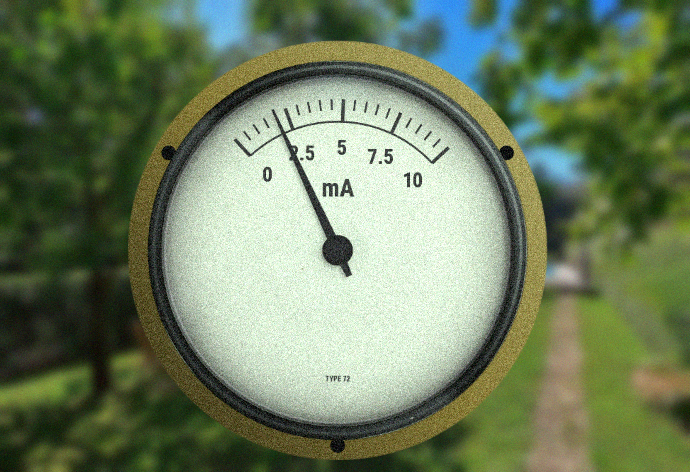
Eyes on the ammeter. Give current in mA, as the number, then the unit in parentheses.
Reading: 2 (mA)
